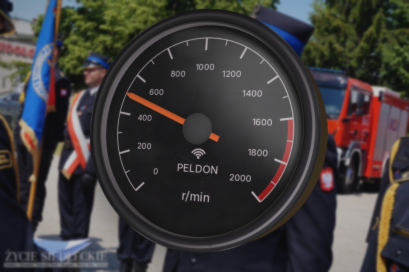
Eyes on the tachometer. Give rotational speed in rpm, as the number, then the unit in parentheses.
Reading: 500 (rpm)
